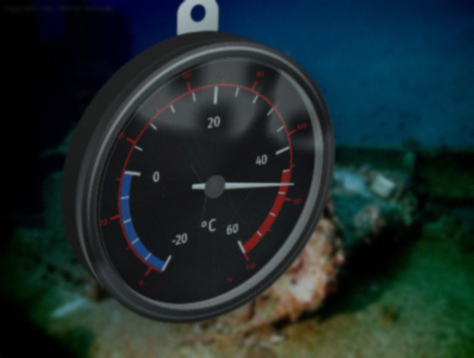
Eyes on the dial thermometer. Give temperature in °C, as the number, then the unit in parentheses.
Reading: 46 (°C)
